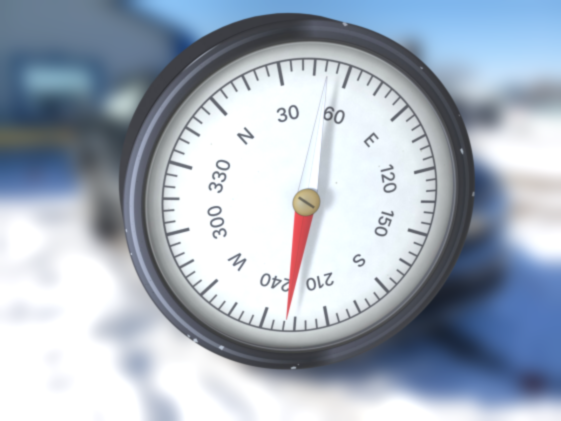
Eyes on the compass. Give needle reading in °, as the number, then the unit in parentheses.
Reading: 230 (°)
